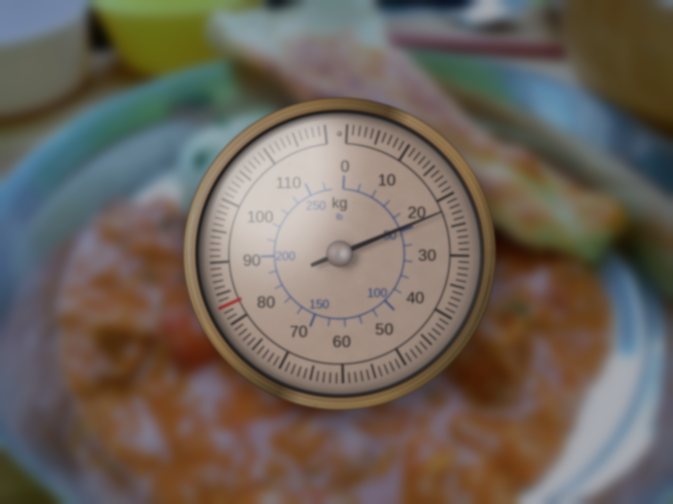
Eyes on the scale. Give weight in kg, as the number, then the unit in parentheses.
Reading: 22 (kg)
